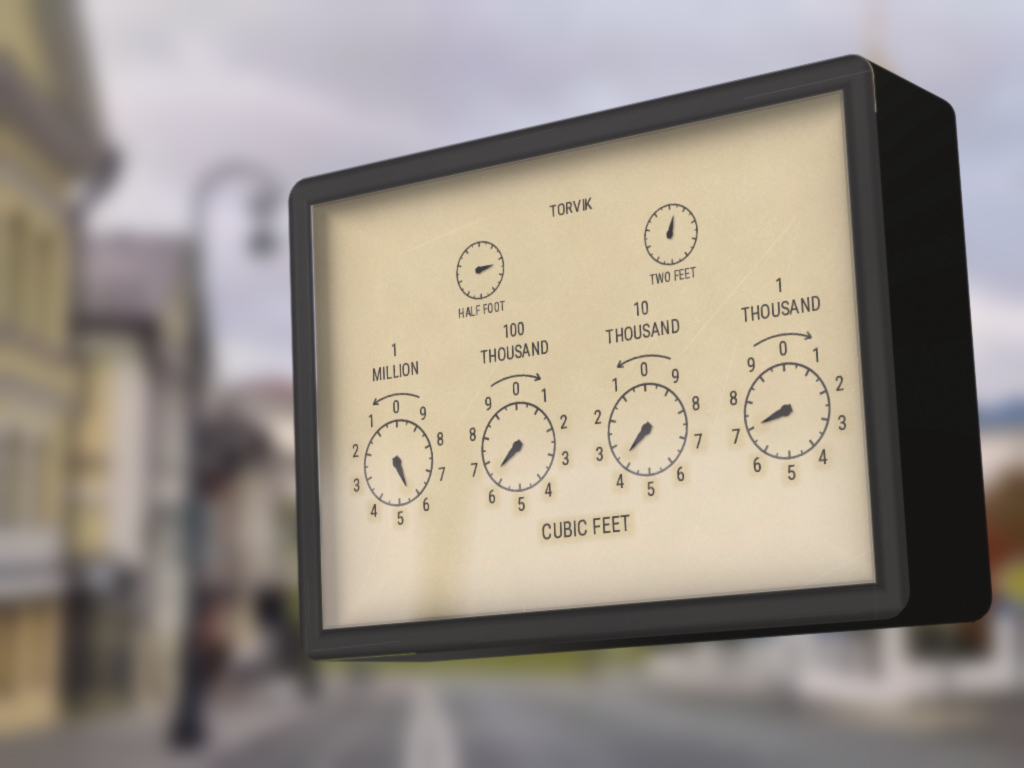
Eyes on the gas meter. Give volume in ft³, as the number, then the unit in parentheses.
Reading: 563700 (ft³)
